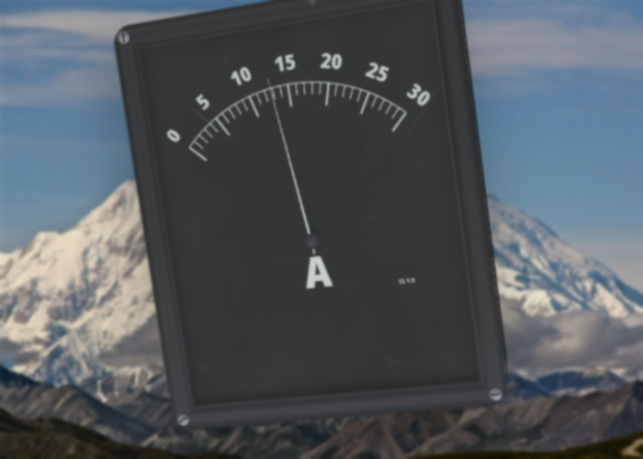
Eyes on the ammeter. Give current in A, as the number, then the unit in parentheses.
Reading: 13 (A)
